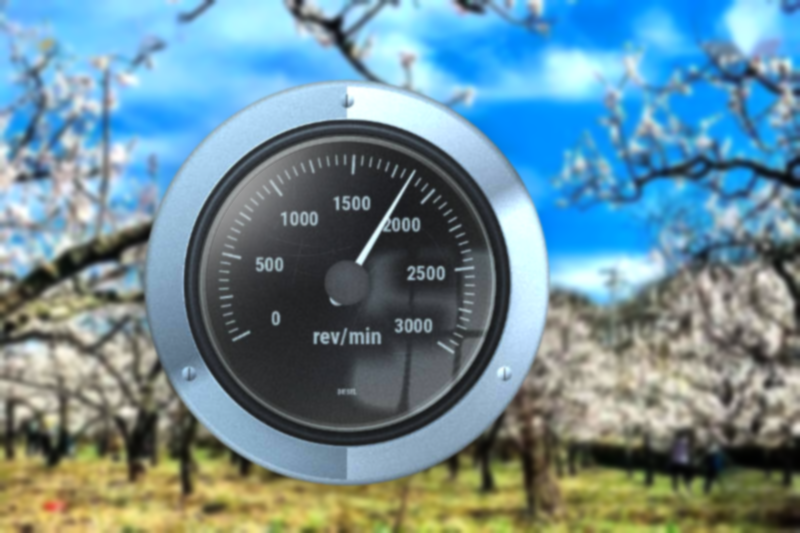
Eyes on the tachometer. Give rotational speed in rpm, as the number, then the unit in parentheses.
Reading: 1850 (rpm)
